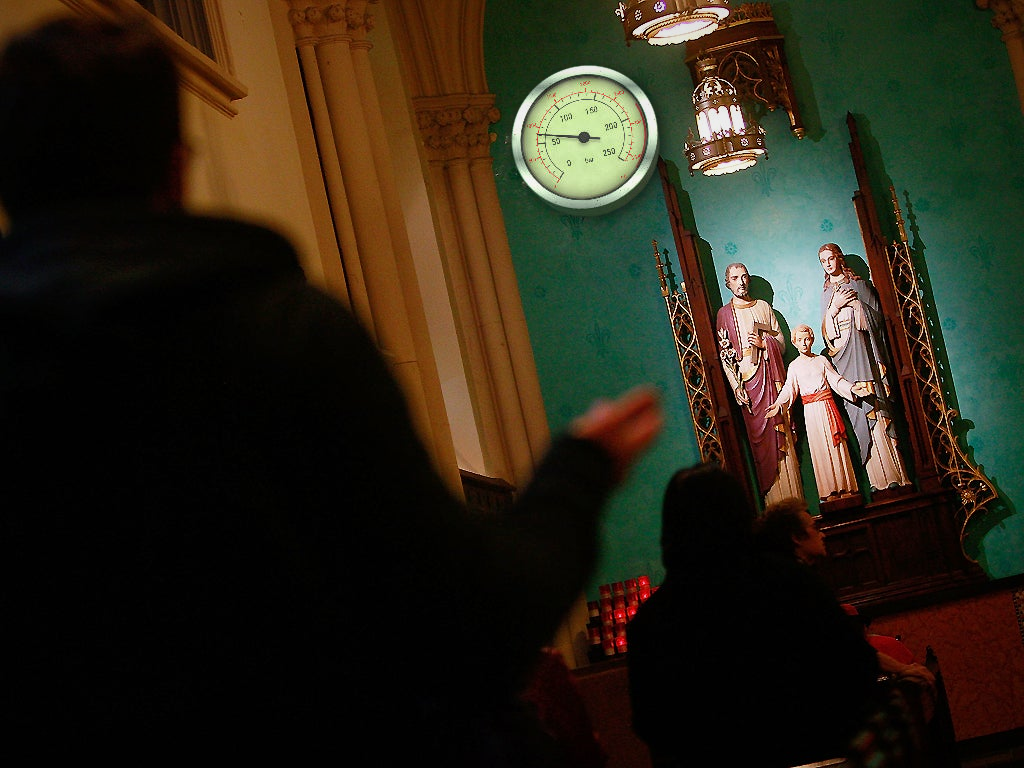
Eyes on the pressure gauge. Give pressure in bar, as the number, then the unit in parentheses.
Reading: 60 (bar)
